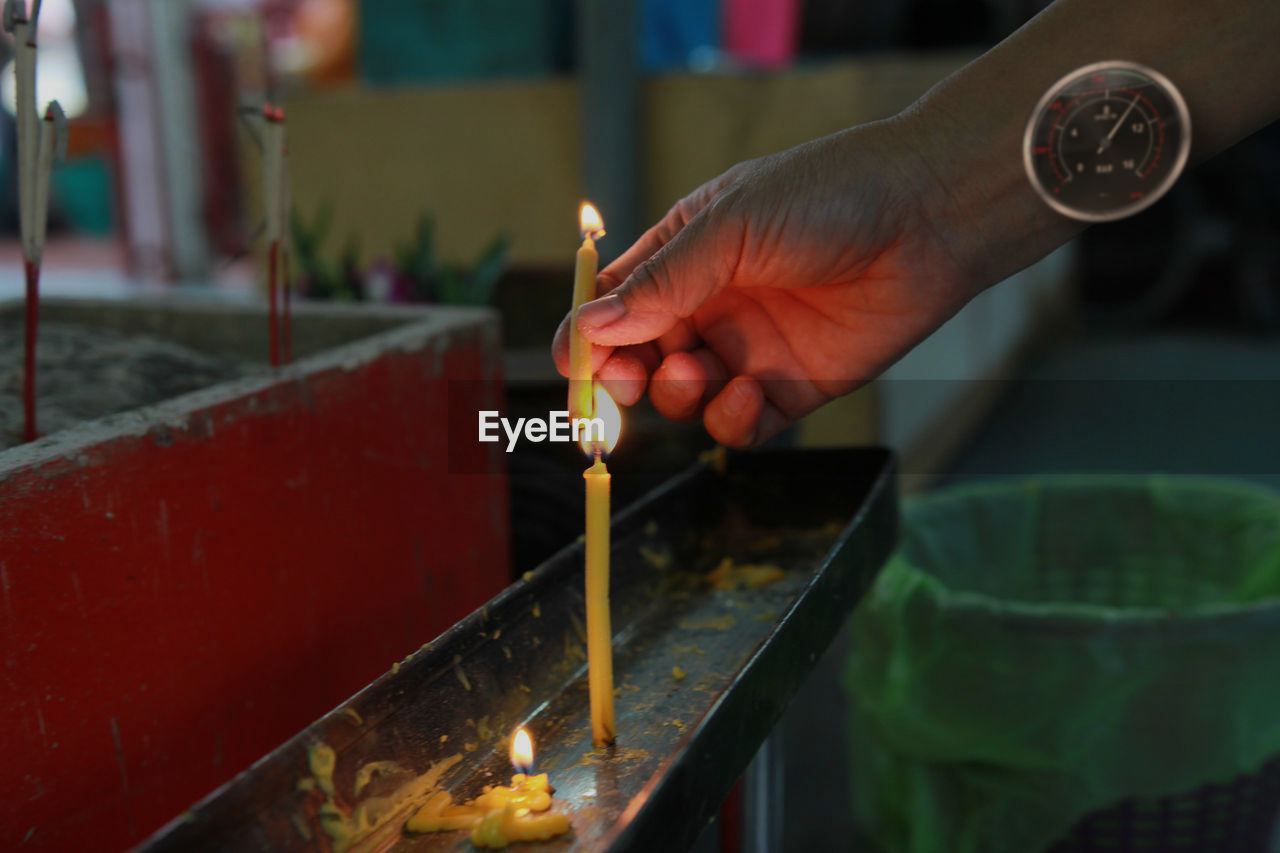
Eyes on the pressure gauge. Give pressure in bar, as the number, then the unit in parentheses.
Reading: 10 (bar)
